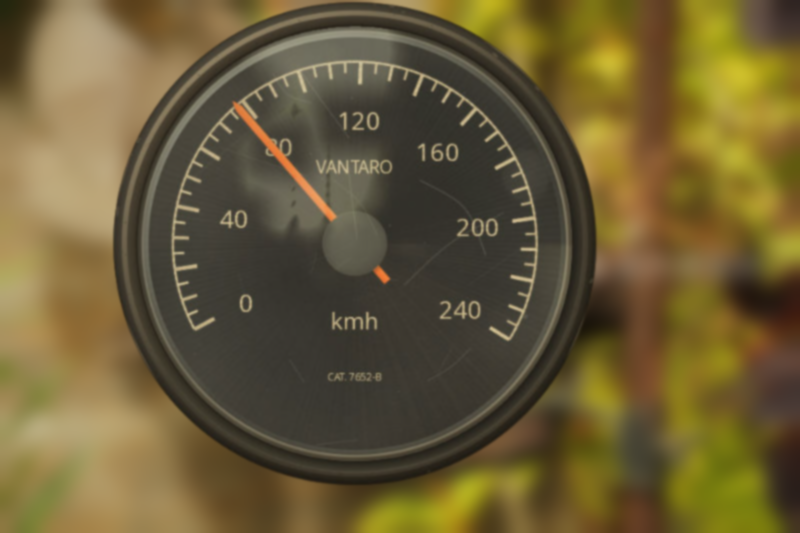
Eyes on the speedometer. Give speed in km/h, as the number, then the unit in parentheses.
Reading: 77.5 (km/h)
